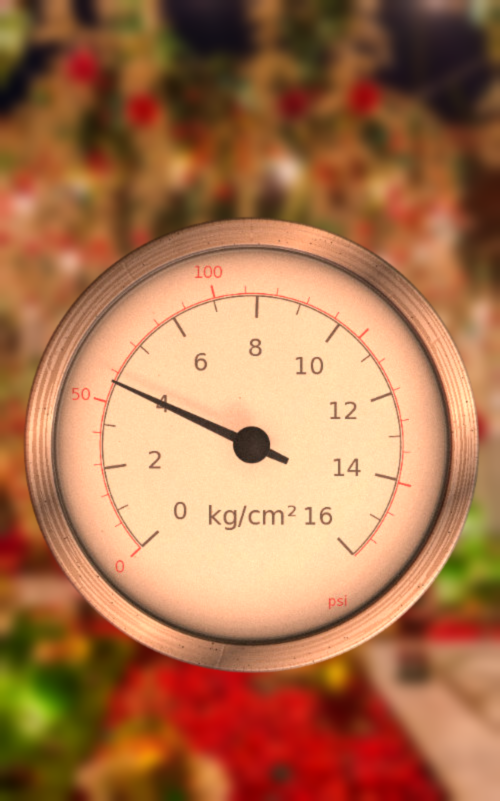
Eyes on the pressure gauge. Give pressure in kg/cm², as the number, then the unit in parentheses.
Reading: 4 (kg/cm²)
